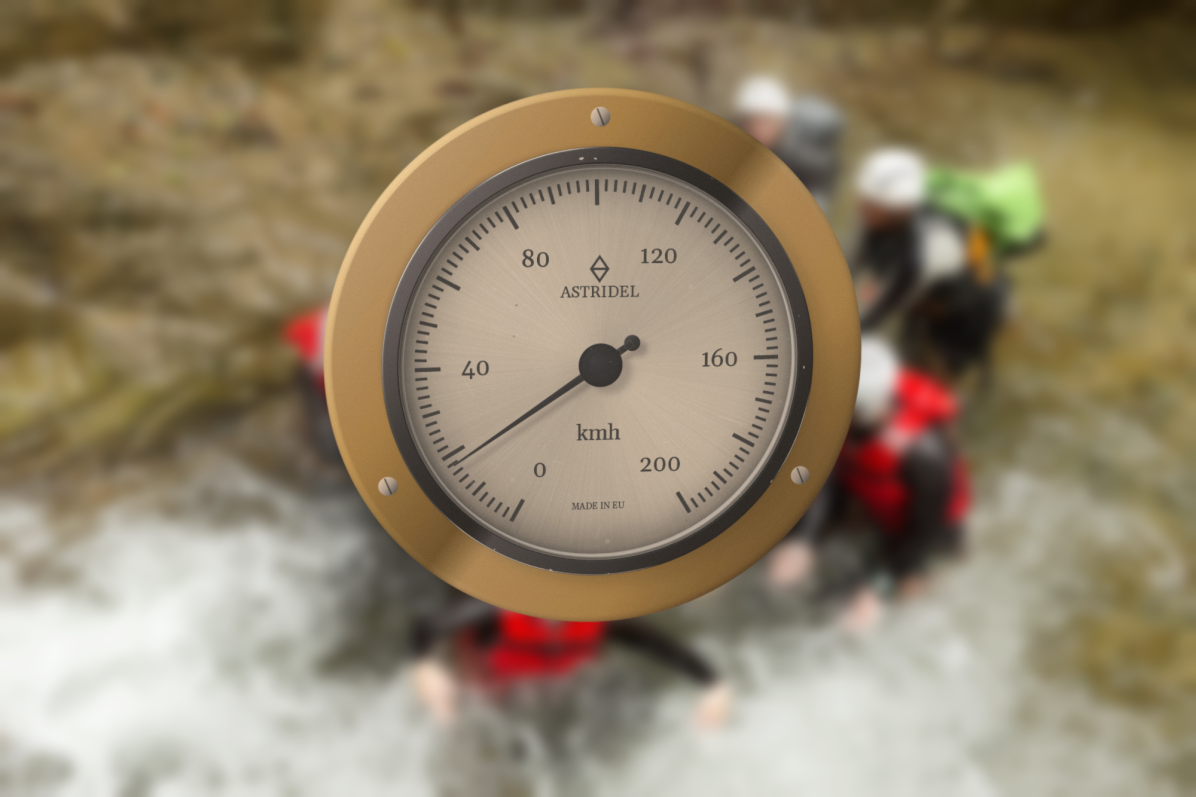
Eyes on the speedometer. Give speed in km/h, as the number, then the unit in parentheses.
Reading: 18 (km/h)
